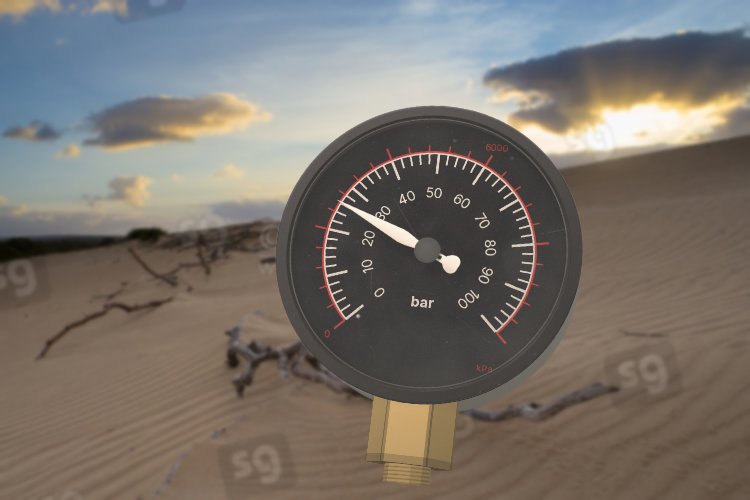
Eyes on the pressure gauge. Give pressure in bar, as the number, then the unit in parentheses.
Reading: 26 (bar)
